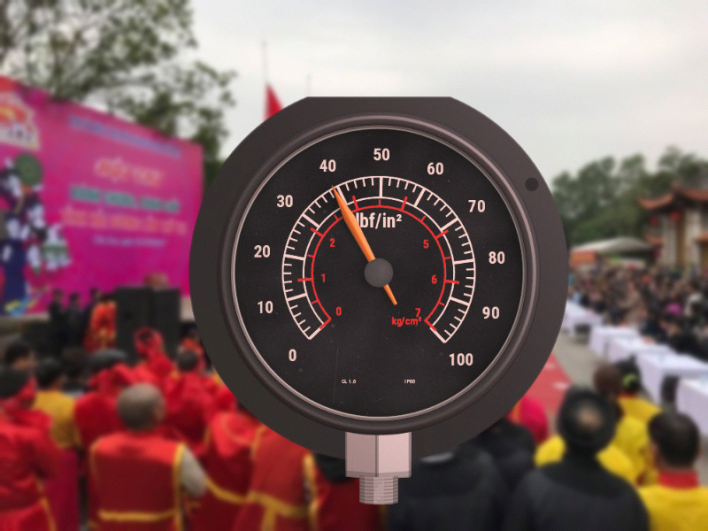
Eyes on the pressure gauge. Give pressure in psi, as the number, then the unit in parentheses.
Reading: 39 (psi)
